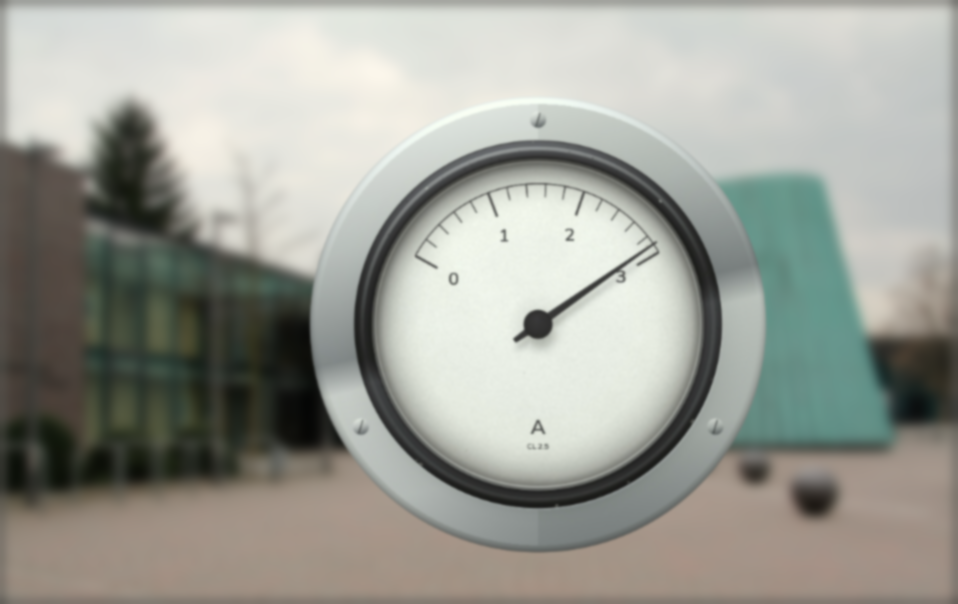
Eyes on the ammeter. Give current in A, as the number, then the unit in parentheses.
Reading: 2.9 (A)
